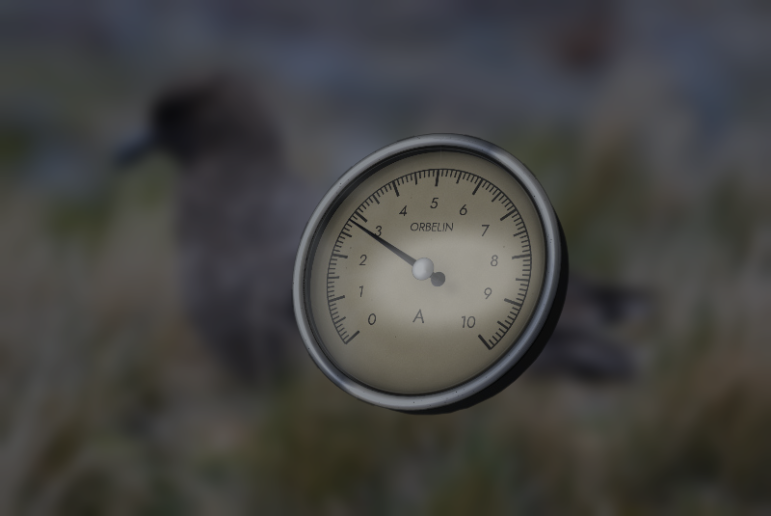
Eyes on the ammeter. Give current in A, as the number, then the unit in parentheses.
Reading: 2.8 (A)
